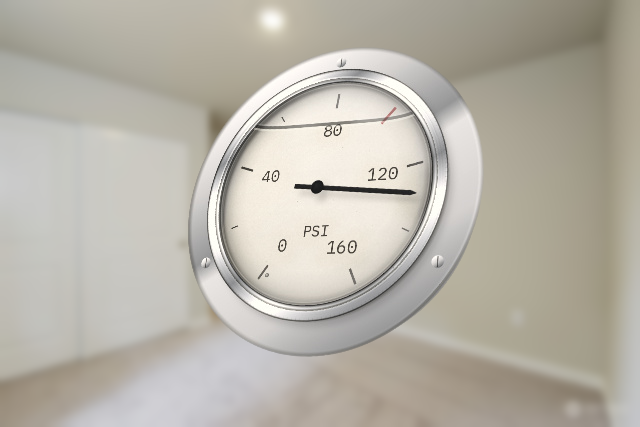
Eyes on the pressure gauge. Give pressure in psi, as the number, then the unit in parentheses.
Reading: 130 (psi)
